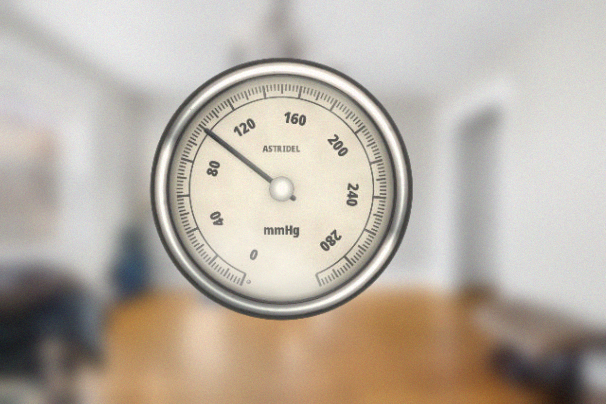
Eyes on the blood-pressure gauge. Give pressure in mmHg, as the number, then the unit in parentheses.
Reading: 100 (mmHg)
